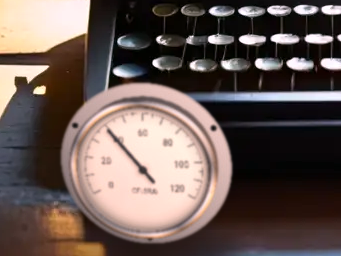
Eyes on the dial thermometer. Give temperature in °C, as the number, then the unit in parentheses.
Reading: 40 (°C)
